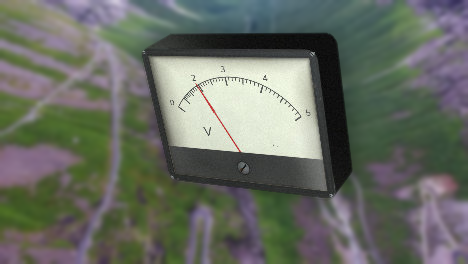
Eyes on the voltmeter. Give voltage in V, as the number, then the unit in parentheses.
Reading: 2 (V)
